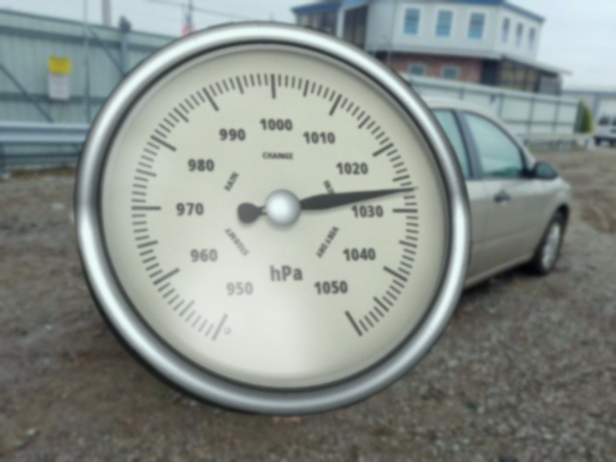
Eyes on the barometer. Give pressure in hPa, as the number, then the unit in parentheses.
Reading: 1027 (hPa)
